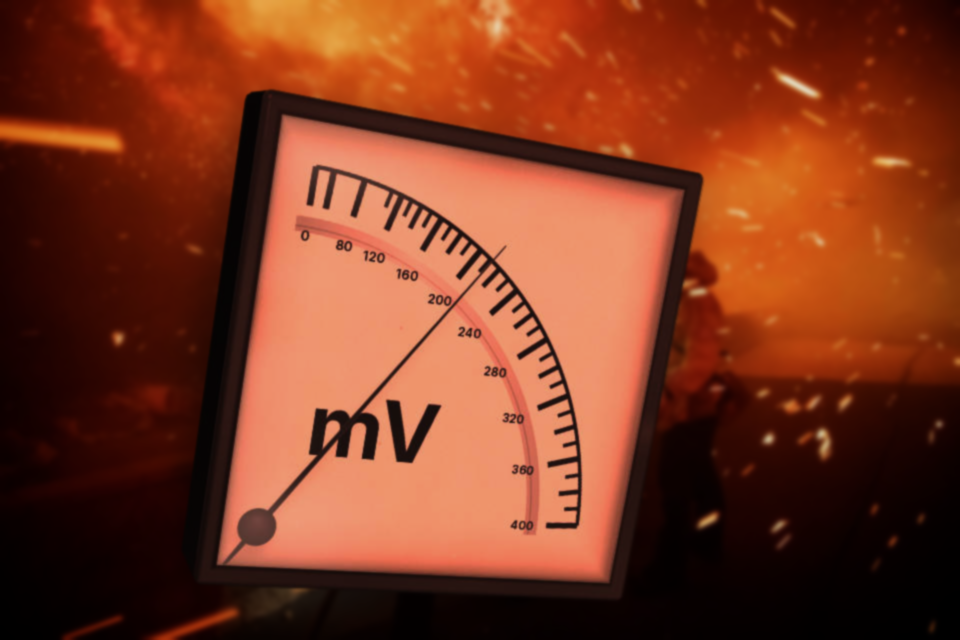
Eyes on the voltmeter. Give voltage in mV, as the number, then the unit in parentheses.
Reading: 210 (mV)
